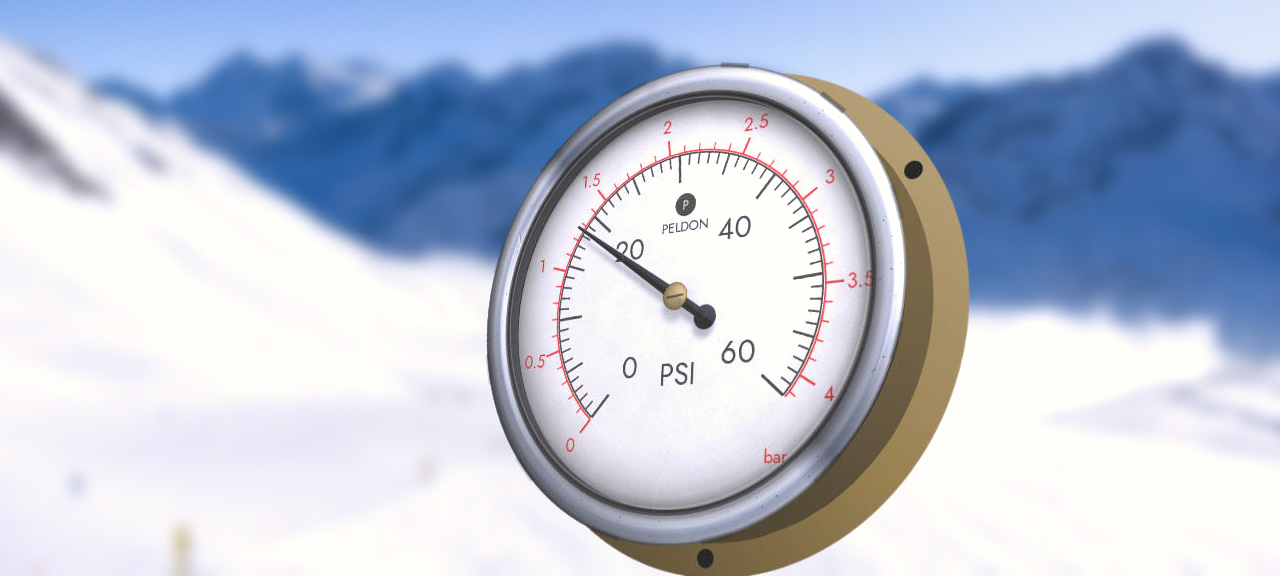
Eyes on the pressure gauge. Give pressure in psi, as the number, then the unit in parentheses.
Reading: 18.5 (psi)
